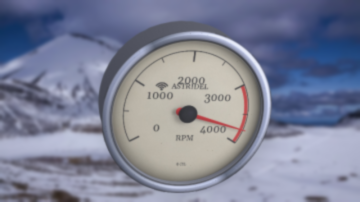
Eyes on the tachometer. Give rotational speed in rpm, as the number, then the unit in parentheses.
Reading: 3750 (rpm)
